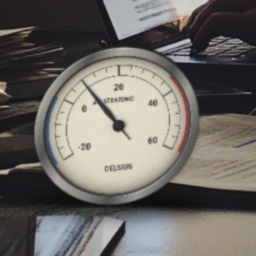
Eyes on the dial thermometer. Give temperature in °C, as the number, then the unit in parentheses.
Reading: 8 (°C)
